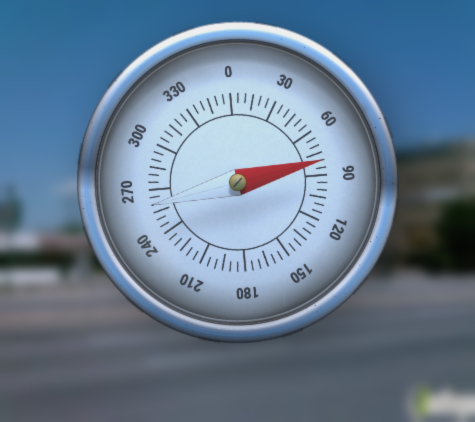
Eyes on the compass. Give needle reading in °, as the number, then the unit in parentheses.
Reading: 80 (°)
